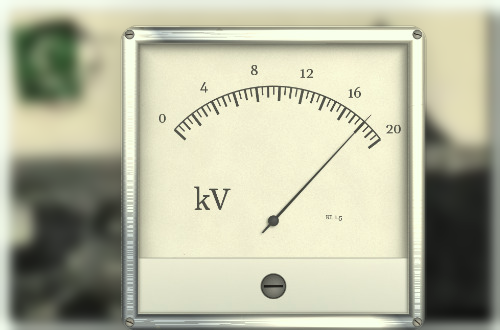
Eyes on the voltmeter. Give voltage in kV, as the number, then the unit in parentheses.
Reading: 18 (kV)
